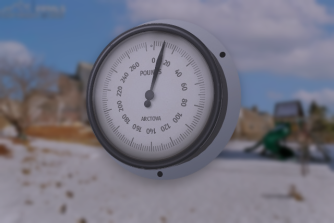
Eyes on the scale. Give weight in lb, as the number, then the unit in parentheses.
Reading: 10 (lb)
